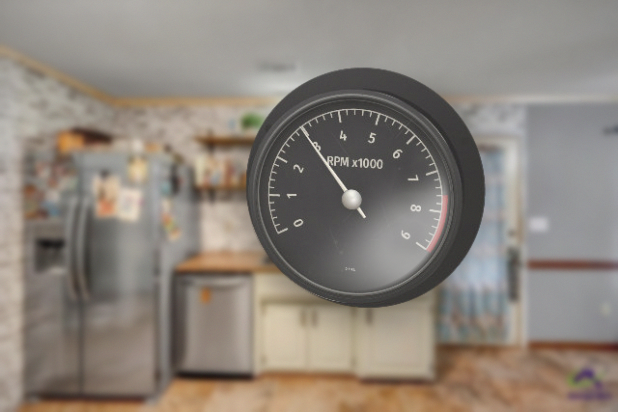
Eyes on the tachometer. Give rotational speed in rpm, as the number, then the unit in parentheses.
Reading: 3000 (rpm)
